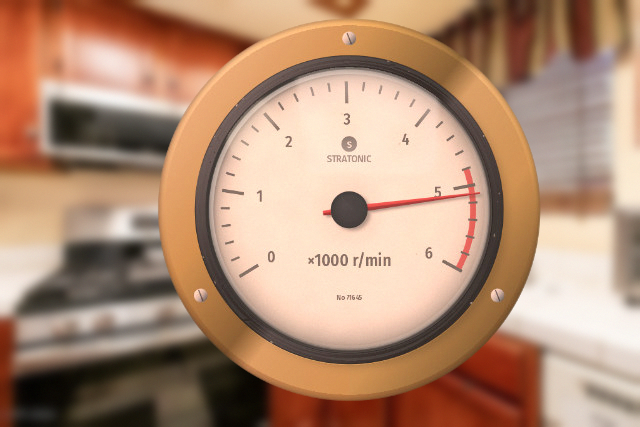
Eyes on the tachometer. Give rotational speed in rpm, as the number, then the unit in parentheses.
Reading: 5100 (rpm)
